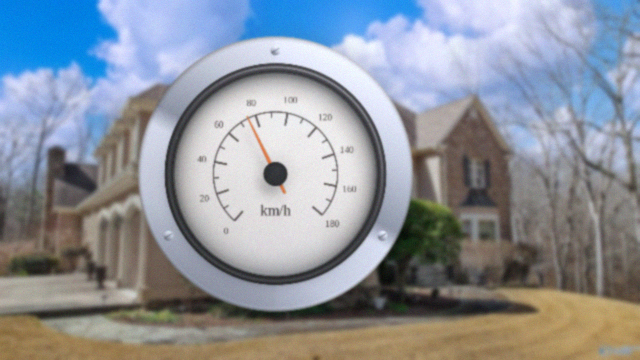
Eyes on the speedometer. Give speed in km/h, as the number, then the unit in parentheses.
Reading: 75 (km/h)
